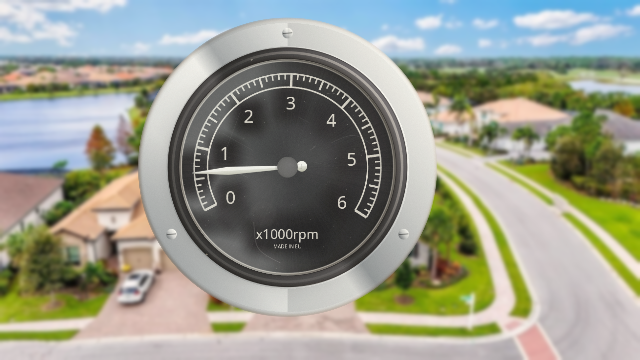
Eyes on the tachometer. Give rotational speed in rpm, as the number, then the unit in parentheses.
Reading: 600 (rpm)
